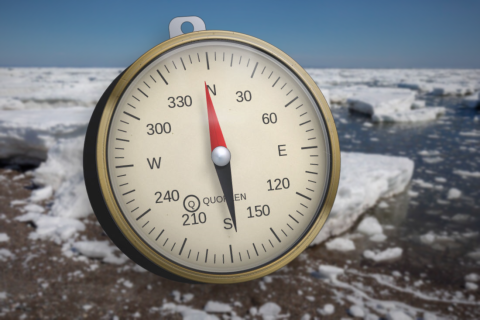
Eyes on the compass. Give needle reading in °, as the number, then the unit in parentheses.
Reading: 355 (°)
